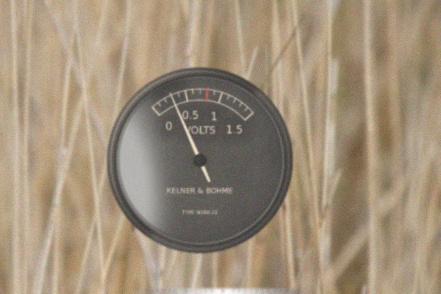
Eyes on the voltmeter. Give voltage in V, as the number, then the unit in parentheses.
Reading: 0.3 (V)
